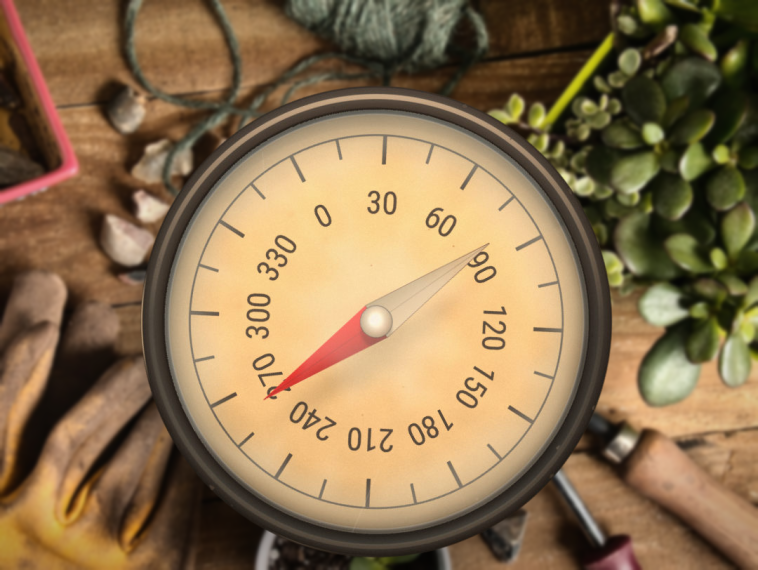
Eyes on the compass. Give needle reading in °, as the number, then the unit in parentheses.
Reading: 262.5 (°)
